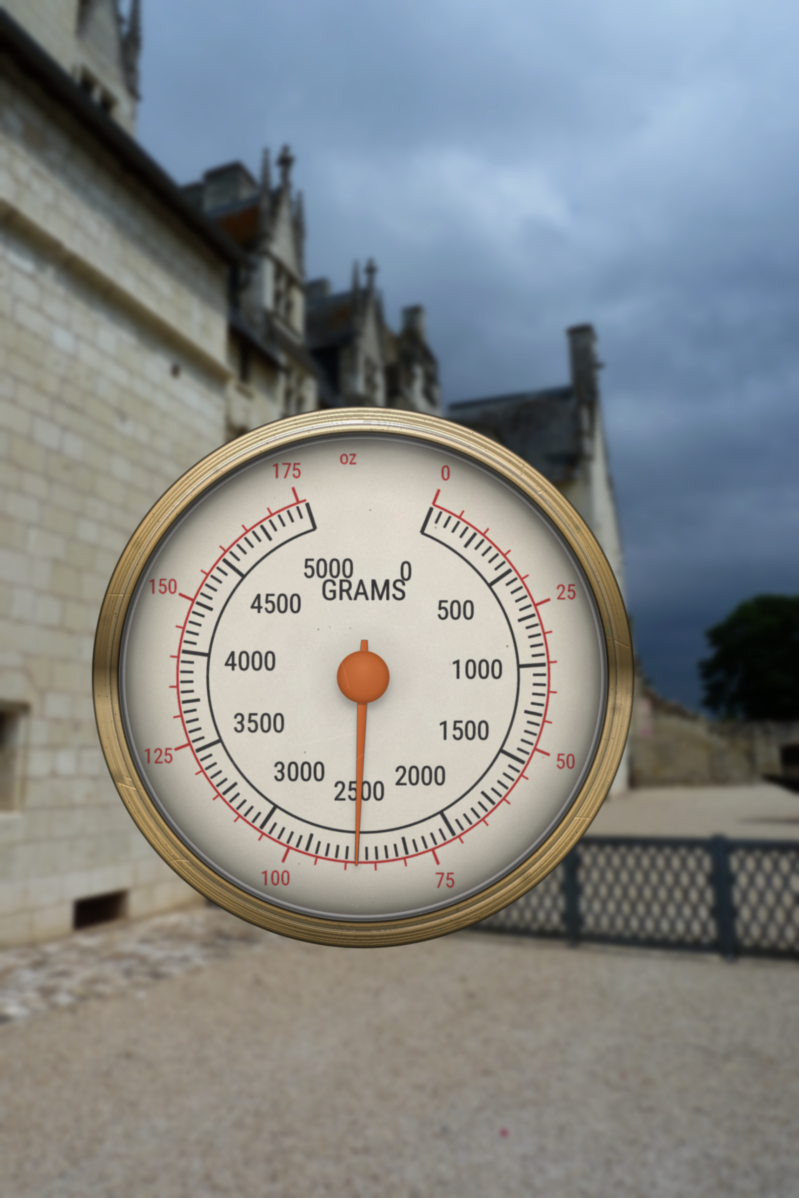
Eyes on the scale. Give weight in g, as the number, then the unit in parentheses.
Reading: 2500 (g)
